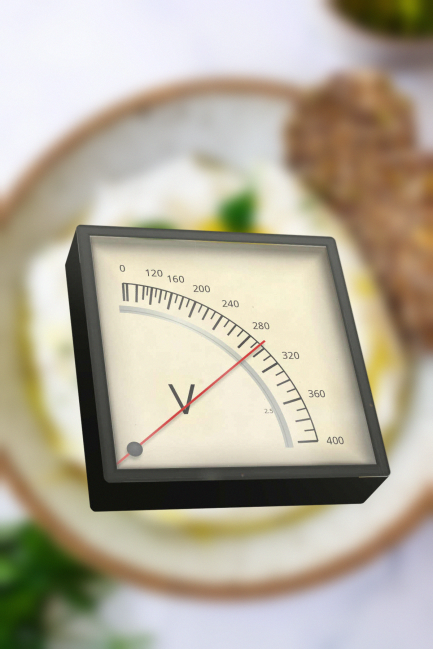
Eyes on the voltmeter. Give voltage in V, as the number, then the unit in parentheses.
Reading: 295 (V)
